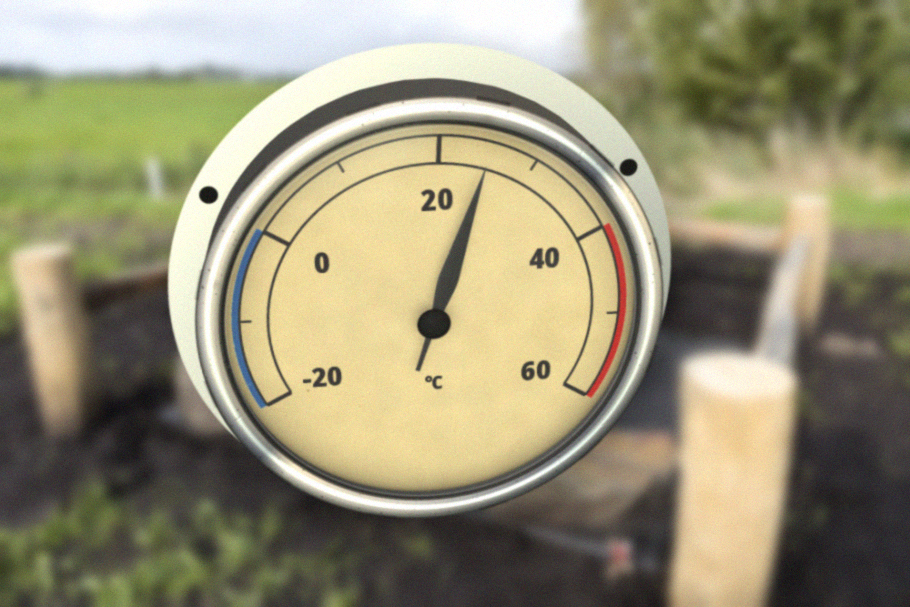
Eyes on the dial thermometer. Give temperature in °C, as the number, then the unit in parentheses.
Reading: 25 (°C)
